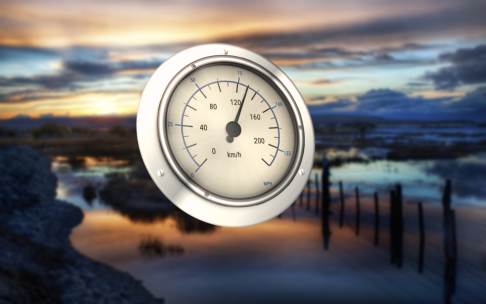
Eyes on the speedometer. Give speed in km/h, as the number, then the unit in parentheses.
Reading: 130 (km/h)
